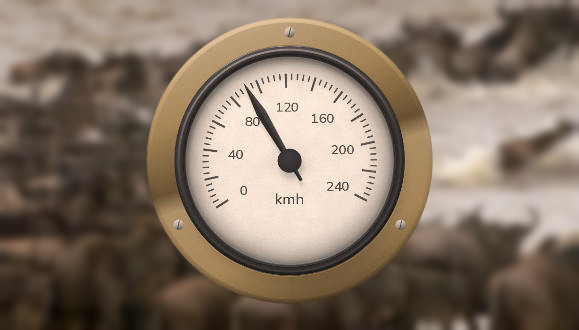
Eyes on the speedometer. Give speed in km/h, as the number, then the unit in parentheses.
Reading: 92 (km/h)
